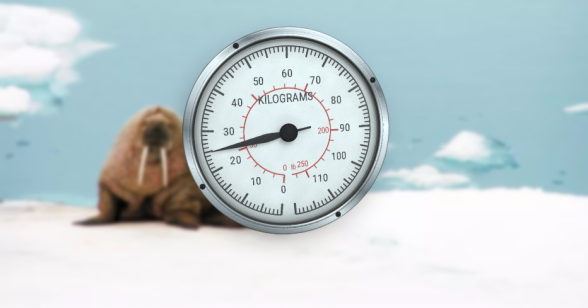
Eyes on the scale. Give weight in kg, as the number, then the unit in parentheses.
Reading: 25 (kg)
